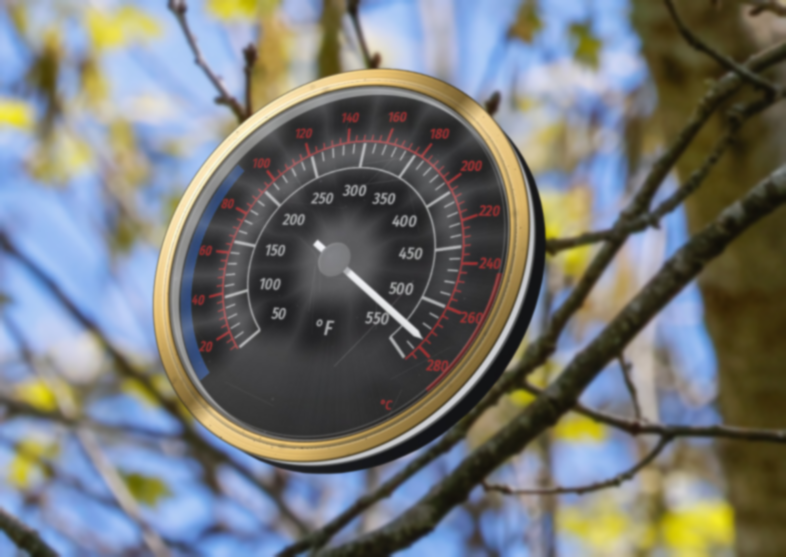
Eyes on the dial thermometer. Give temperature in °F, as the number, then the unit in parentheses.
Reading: 530 (°F)
